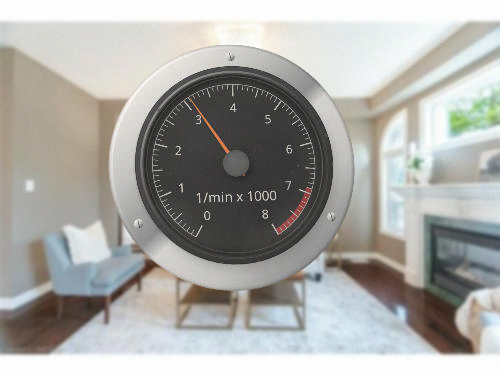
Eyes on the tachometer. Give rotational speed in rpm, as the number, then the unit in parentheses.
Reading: 3100 (rpm)
